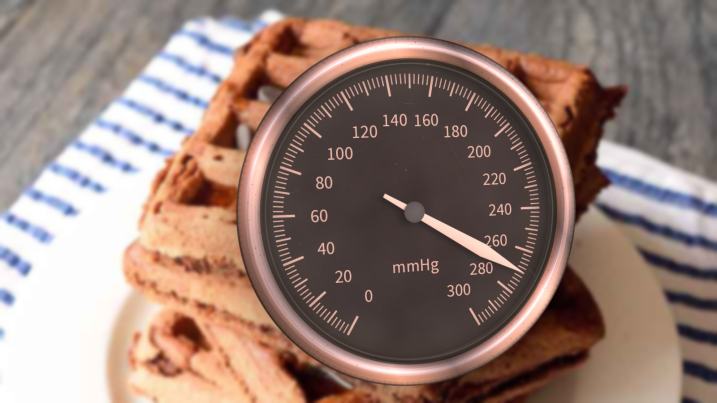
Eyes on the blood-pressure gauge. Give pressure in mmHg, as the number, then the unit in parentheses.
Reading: 270 (mmHg)
